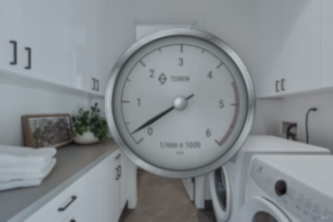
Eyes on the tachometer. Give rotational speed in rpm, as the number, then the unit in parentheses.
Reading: 250 (rpm)
